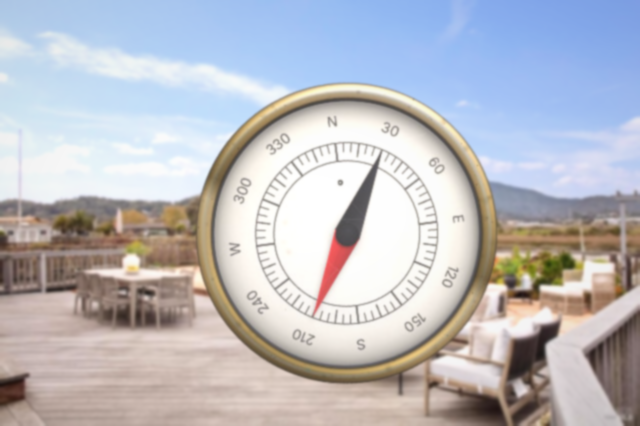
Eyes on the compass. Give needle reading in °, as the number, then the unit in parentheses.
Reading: 210 (°)
